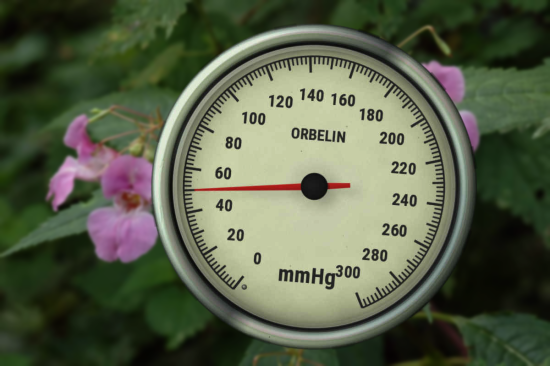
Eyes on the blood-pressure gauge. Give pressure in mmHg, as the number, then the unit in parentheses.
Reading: 50 (mmHg)
